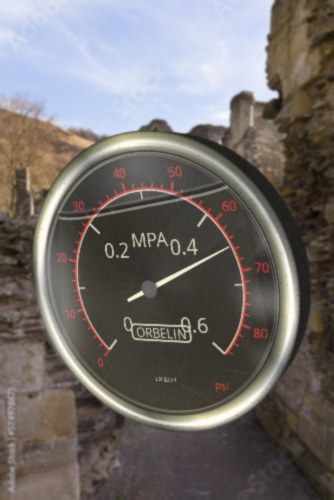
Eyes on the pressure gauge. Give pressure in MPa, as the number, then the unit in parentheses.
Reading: 0.45 (MPa)
